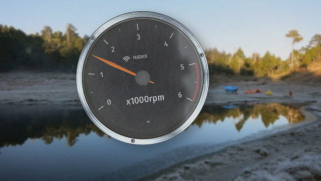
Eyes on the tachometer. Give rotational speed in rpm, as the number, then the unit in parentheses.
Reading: 1500 (rpm)
